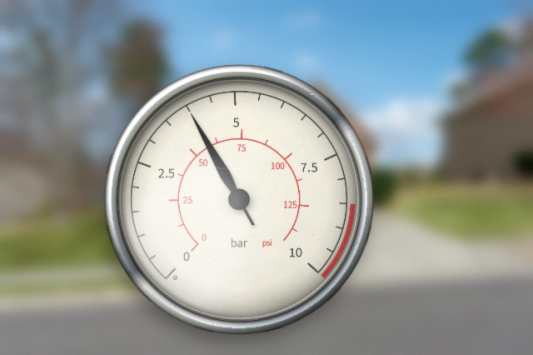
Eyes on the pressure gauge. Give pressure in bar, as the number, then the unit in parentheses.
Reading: 4 (bar)
